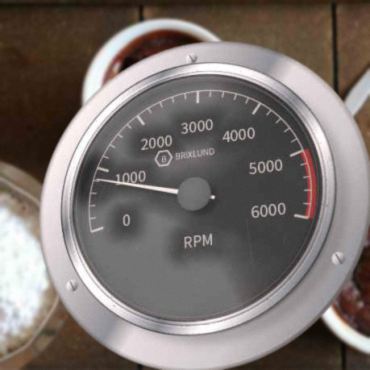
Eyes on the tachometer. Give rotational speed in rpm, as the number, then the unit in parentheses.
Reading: 800 (rpm)
